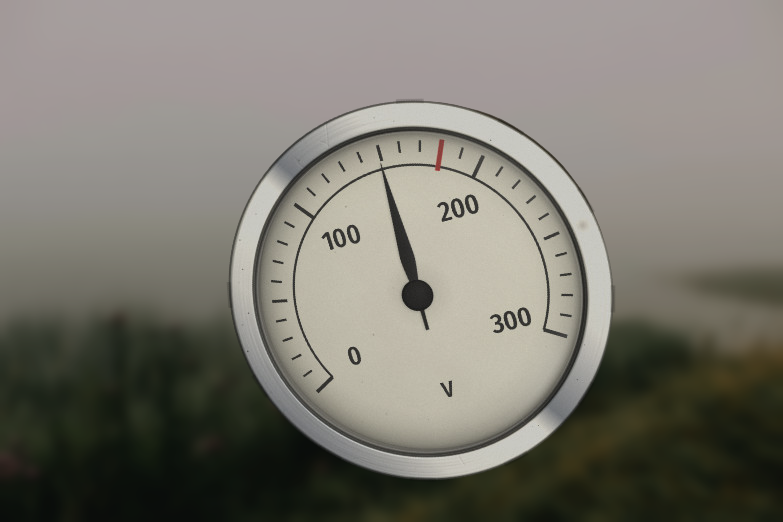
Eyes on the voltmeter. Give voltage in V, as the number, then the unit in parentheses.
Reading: 150 (V)
